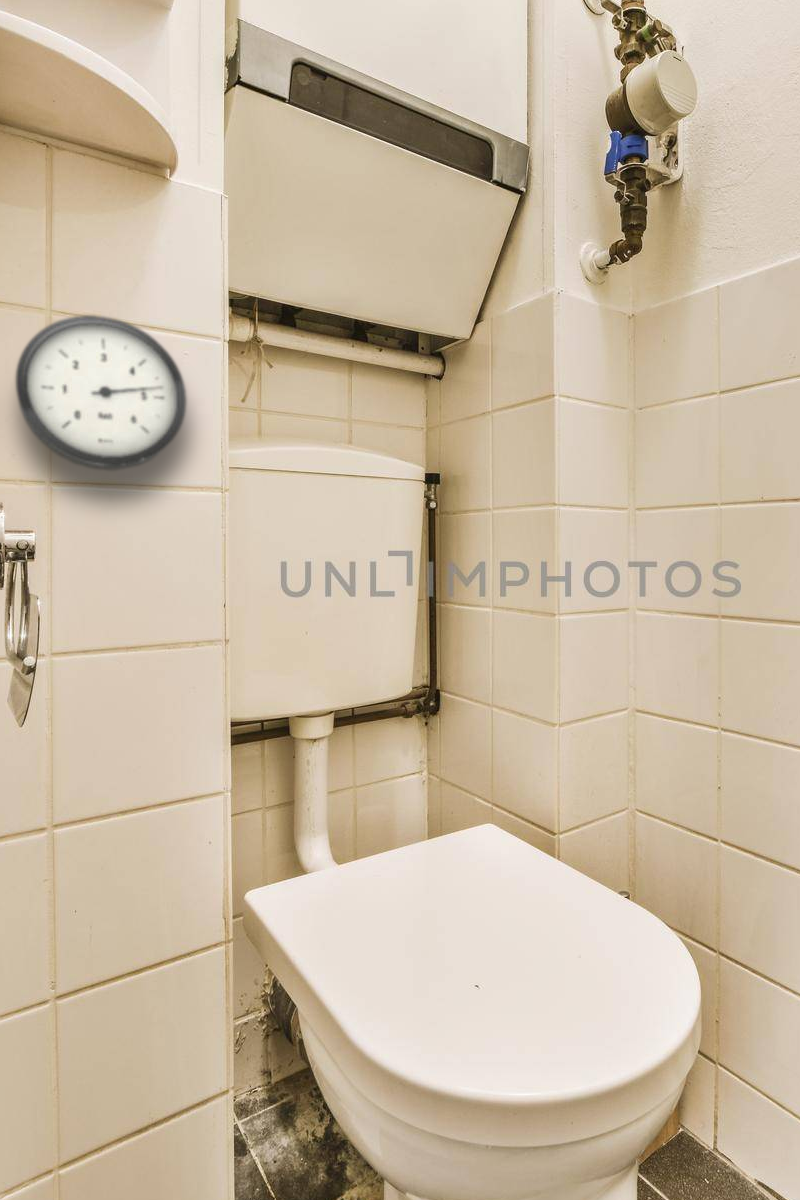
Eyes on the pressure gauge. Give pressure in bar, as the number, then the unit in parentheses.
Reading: 4.75 (bar)
